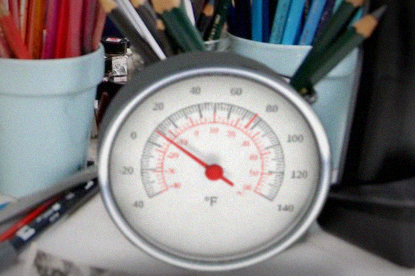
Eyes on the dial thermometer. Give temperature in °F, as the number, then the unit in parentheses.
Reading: 10 (°F)
